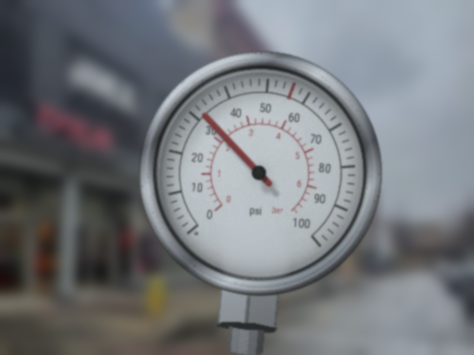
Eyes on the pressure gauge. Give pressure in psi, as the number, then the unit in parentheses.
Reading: 32 (psi)
